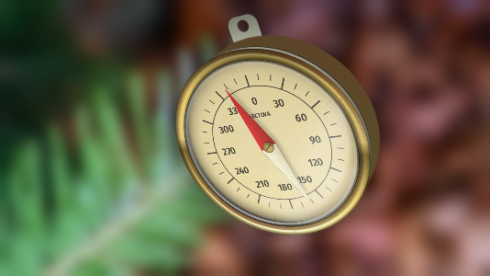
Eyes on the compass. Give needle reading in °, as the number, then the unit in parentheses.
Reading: 340 (°)
